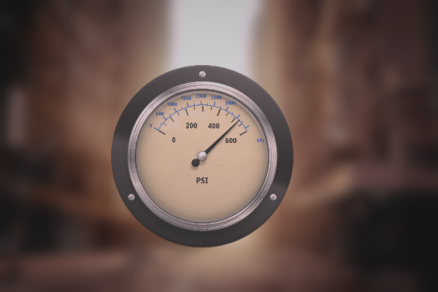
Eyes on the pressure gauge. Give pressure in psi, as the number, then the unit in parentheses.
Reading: 525 (psi)
